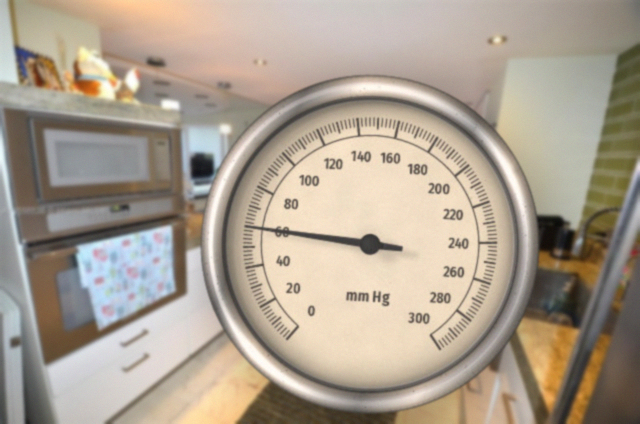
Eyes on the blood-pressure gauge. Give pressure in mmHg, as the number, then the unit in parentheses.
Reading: 60 (mmHg)
